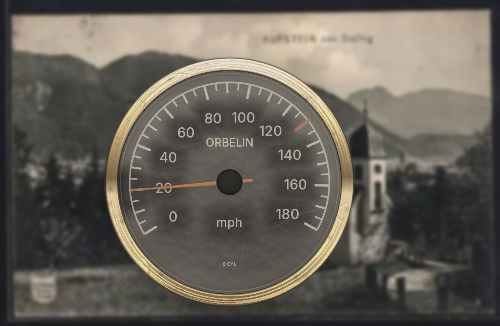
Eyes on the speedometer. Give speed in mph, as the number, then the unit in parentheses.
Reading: 20 (mph)
